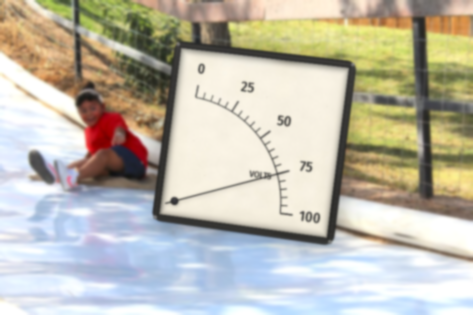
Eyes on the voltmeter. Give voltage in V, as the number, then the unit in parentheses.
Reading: 75 (V)
